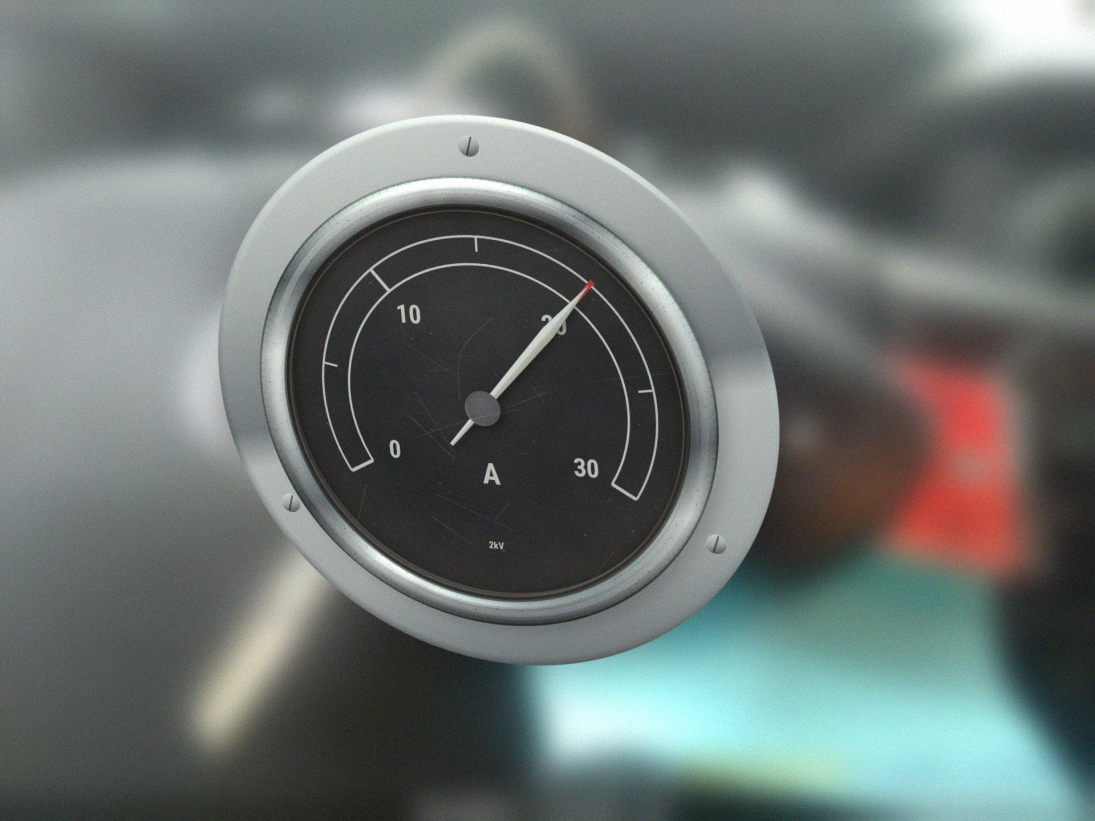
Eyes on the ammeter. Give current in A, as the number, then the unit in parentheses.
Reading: 20 (A)
